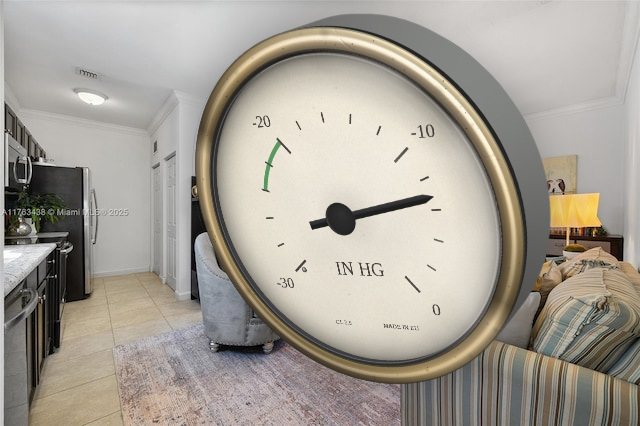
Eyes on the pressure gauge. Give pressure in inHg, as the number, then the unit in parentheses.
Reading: -7 (inHg)
